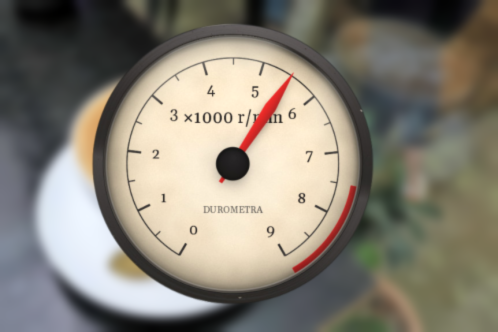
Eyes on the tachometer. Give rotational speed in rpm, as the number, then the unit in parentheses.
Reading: 5500 (rpm)
